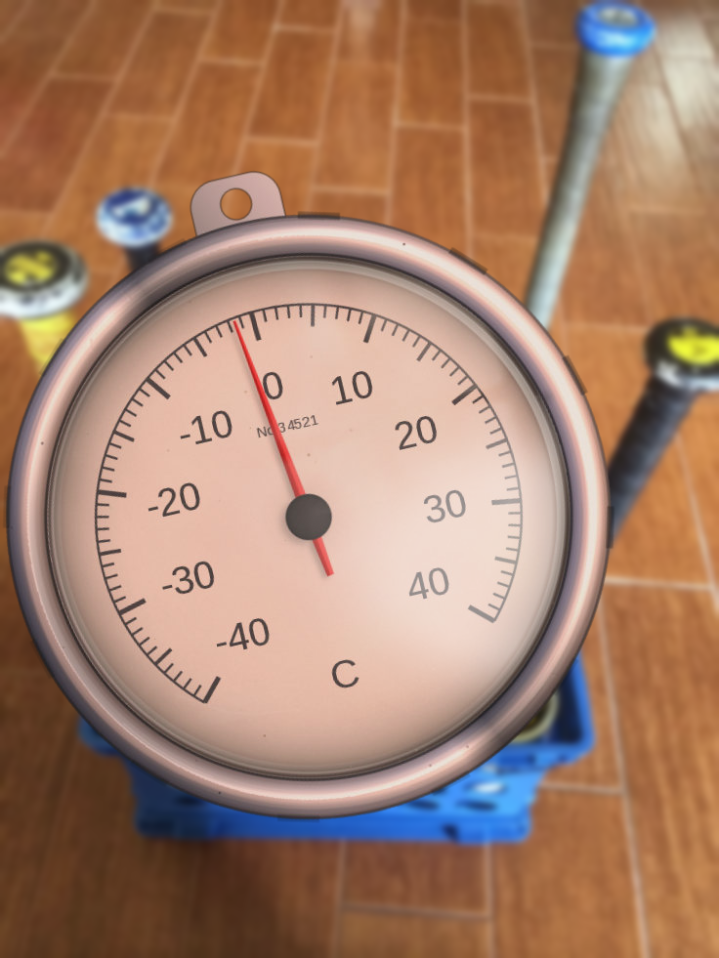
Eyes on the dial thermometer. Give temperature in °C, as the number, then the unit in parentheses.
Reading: -1.5 (°C)
